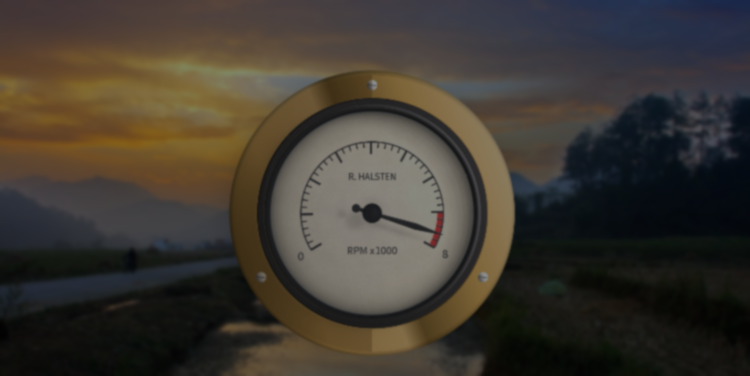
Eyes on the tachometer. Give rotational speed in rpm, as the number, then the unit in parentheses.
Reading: 7600 (rpm)
